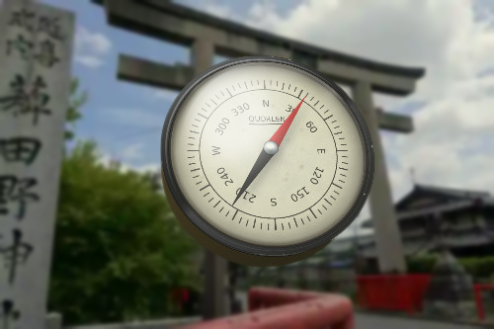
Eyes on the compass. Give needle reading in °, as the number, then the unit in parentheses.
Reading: 35 (°)
